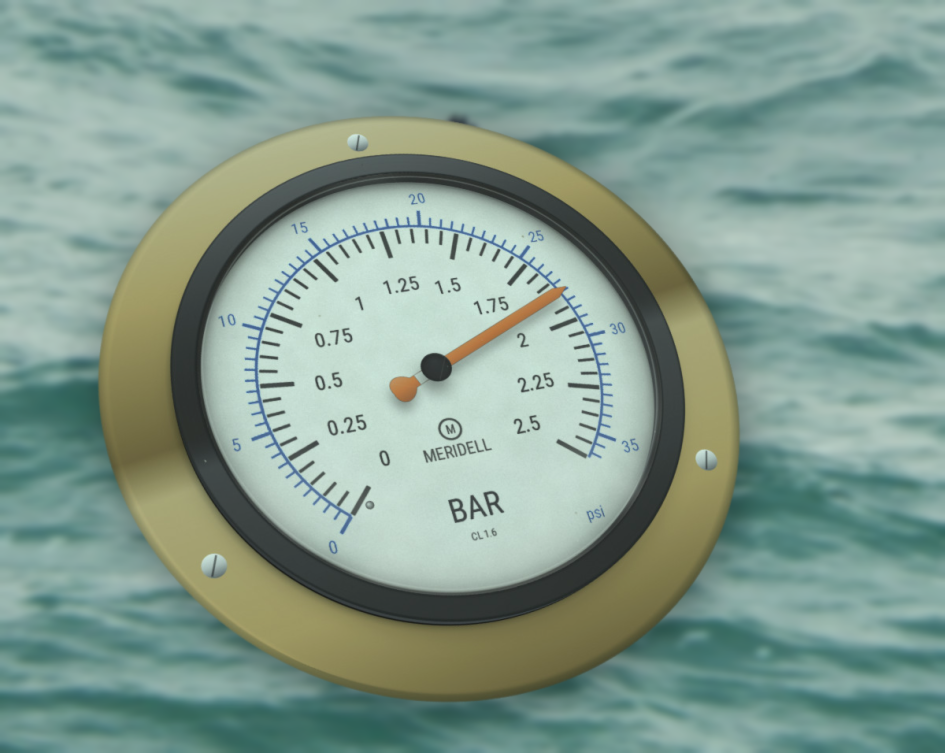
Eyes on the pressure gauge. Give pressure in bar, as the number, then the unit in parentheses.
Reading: 1.9 (bar)
